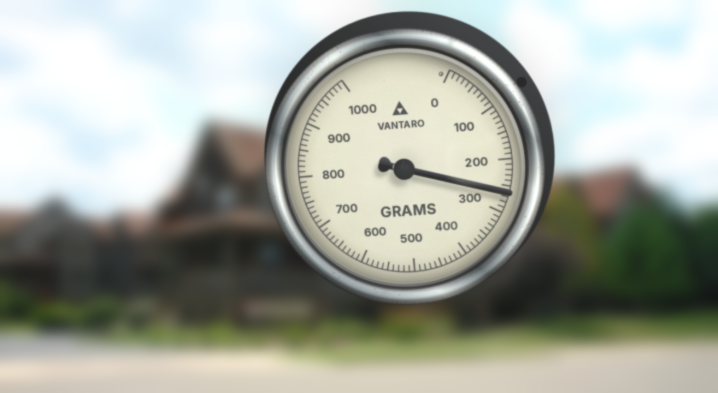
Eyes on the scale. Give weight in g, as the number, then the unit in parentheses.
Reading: 260 (g)
